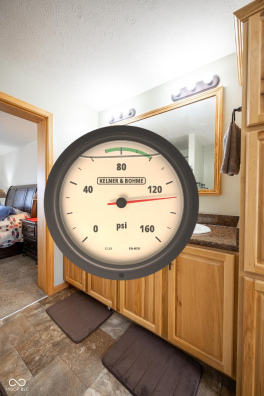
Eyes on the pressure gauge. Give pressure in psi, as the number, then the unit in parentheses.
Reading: 130 (psi)
